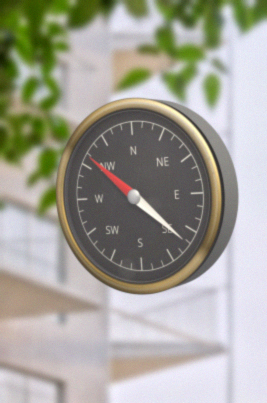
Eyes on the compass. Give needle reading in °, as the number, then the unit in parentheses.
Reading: 310 (°)
